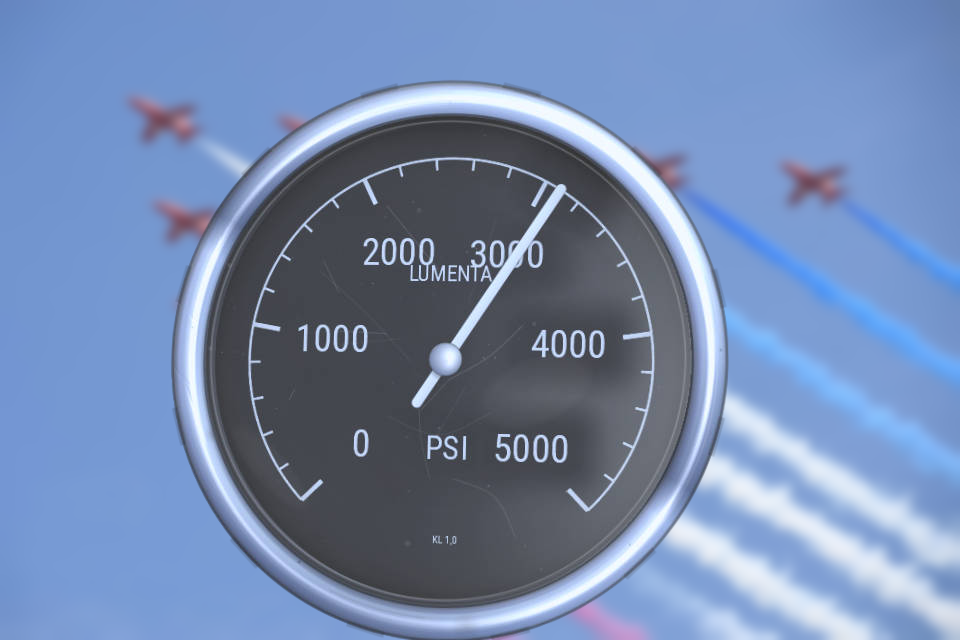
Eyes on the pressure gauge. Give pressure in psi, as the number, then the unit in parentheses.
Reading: 3100 (psi)
